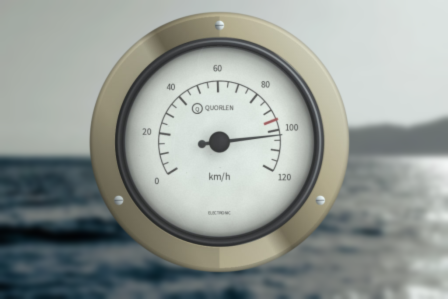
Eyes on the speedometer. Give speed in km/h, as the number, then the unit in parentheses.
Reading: 102.5 (km/h)
